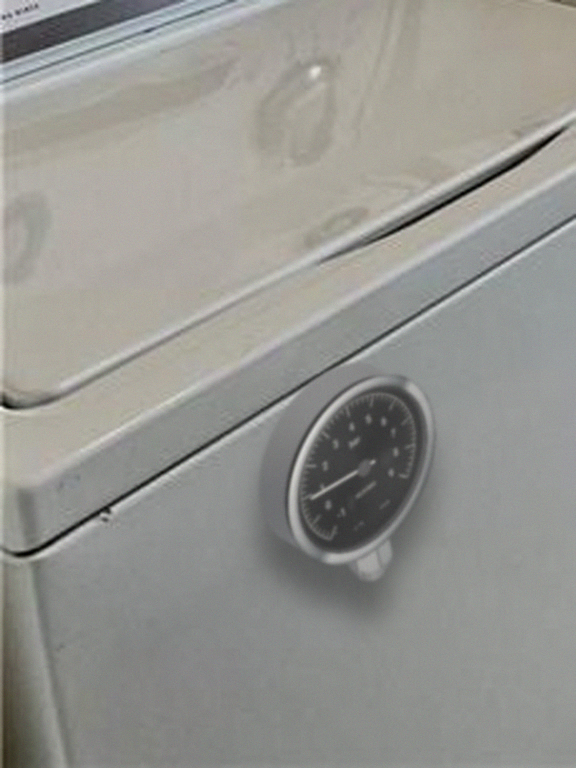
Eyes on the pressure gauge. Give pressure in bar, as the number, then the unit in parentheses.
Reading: 1 (bar)
